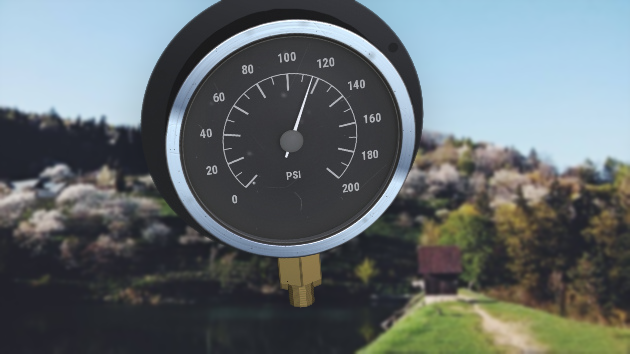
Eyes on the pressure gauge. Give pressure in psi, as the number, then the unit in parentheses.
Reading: 115 (psi)
